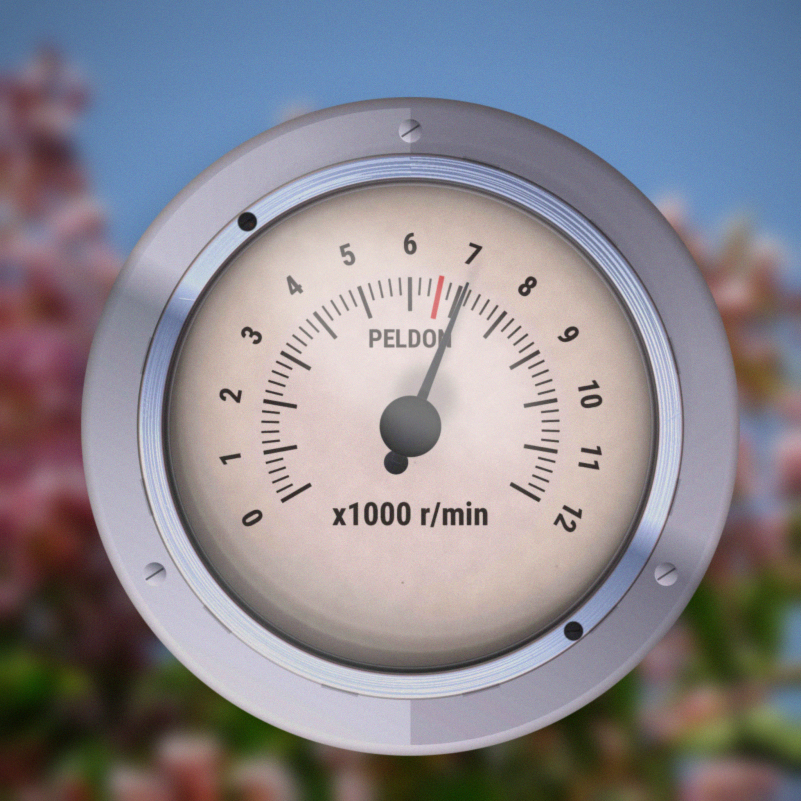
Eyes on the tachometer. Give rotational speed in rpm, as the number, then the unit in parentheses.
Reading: 7100 (rpm)
